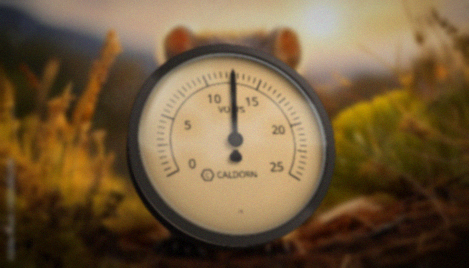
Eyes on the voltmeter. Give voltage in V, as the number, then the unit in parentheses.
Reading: 12.5 (V)
